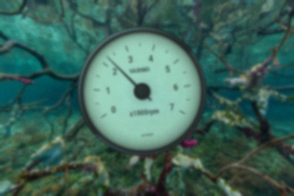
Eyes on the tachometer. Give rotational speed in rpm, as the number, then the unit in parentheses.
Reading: 2250 (rpm)
